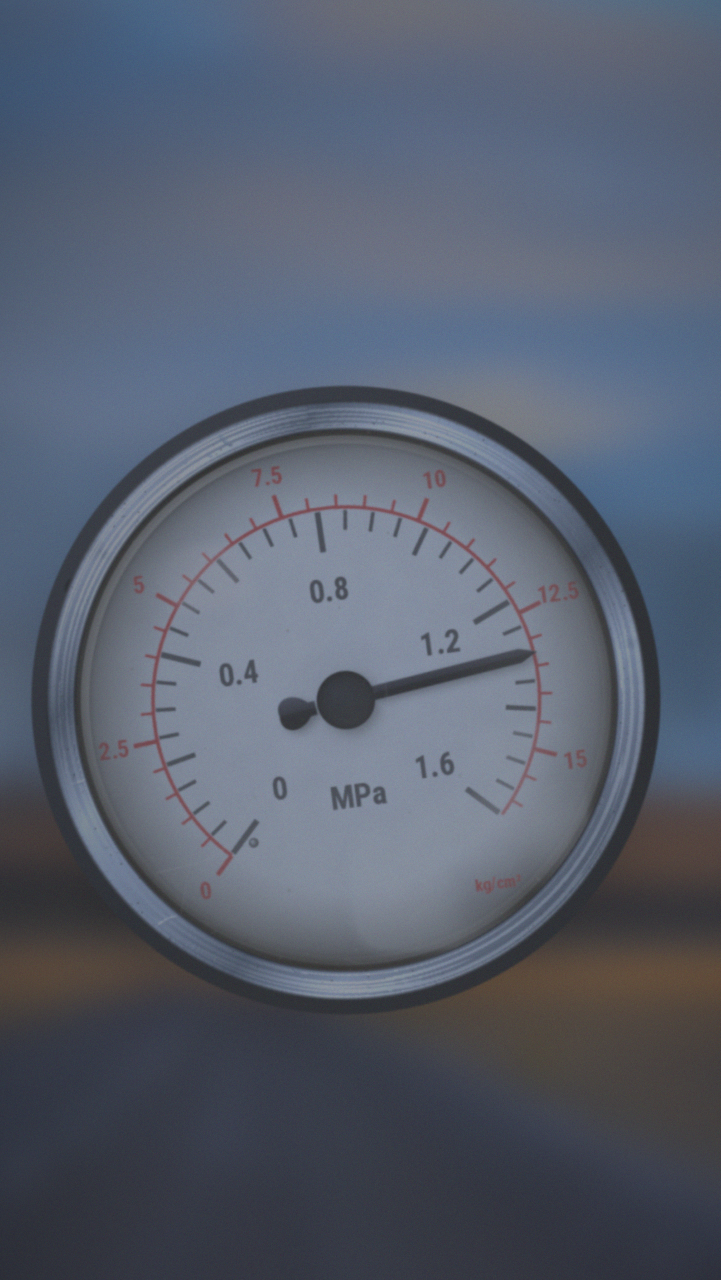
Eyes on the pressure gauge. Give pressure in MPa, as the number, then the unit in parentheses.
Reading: 1.3 (MPa)
